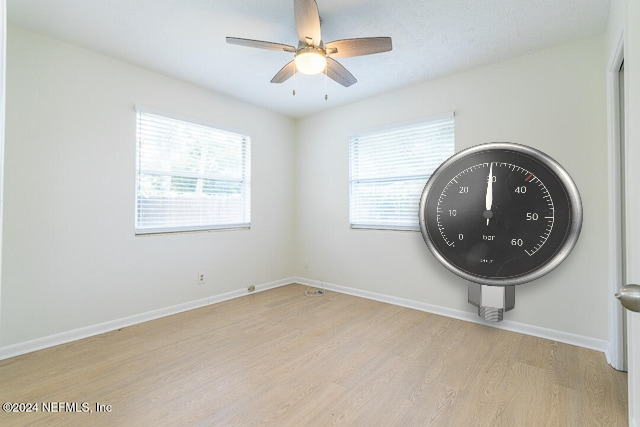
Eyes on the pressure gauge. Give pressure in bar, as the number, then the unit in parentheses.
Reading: 30 (bar)
